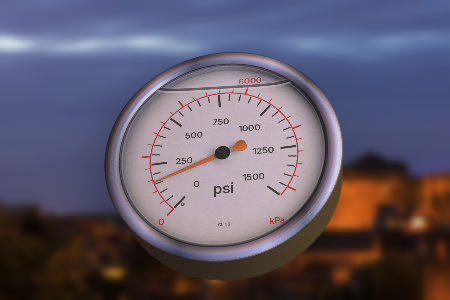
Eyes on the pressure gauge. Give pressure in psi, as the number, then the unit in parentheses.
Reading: 150 (psi)
